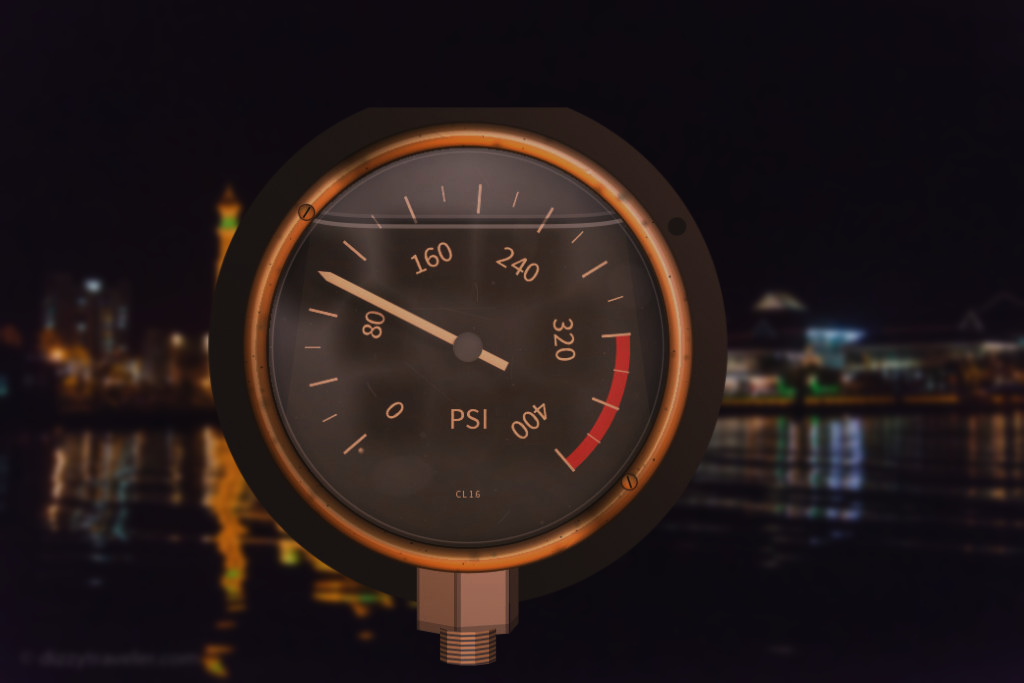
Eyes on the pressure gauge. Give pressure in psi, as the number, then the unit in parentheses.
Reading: 100 (psi)
